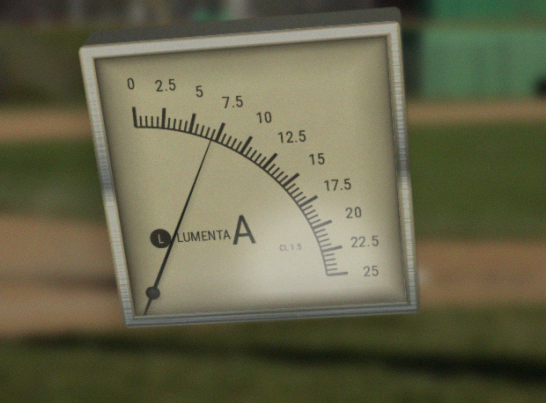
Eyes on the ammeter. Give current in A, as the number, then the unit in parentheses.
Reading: 7 (A)
